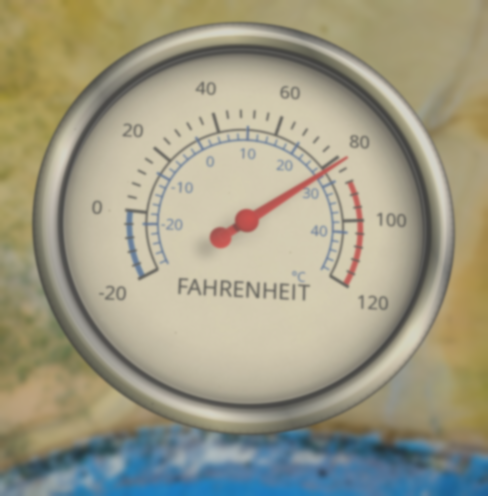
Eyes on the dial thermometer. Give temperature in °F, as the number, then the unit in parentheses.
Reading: 82 (°F)
